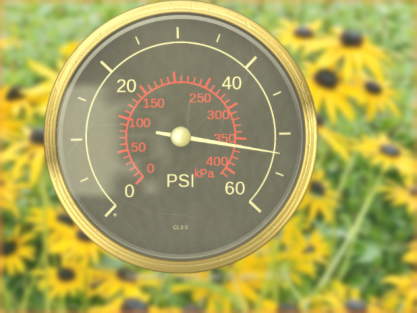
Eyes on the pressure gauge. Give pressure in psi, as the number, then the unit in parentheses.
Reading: 52.5 (psi)
